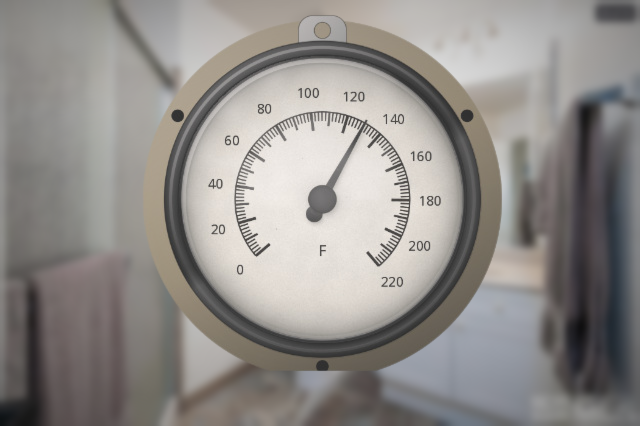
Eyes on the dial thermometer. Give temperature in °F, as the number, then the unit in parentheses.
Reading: 130 (°F)
